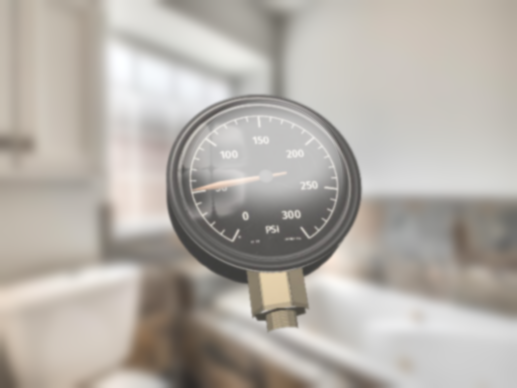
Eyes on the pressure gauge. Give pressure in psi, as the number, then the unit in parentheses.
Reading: 50 (psi)
